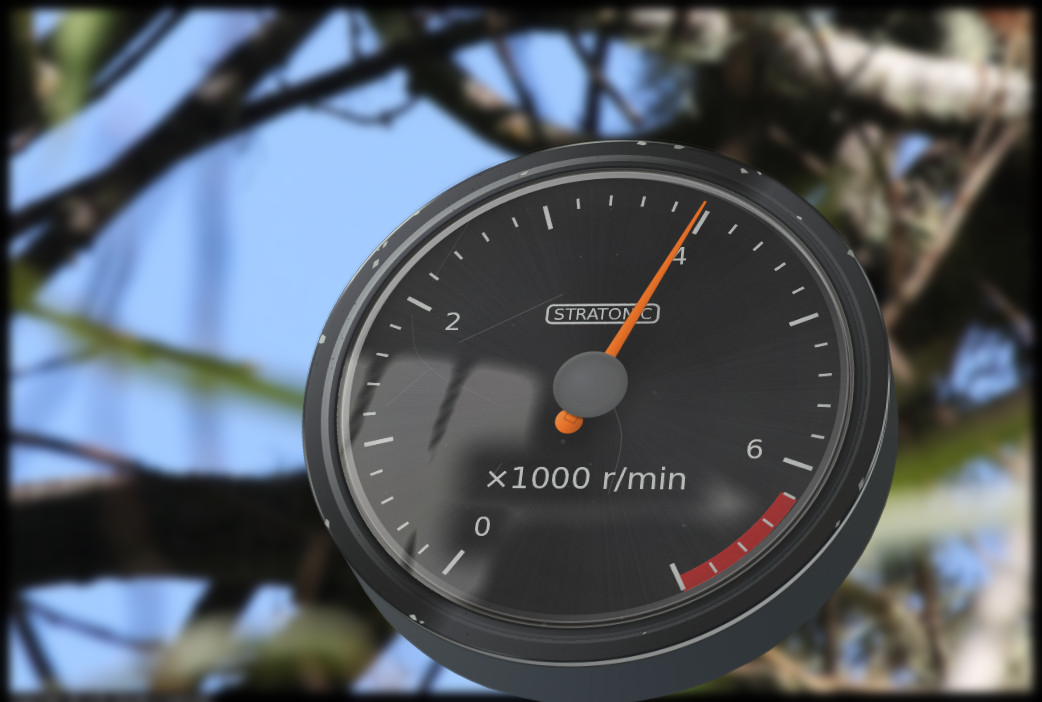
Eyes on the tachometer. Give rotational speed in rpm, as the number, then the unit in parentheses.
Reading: 4000 (rpm)
